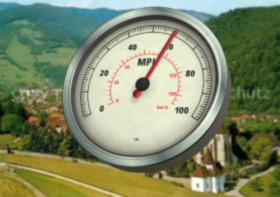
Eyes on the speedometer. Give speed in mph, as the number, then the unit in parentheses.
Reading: 60 (mph)
